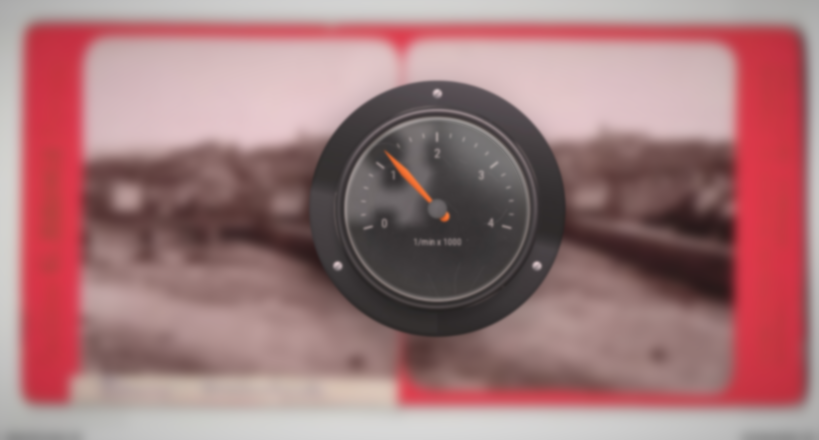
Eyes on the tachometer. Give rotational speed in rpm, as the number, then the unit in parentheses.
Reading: 1200 (rpm)
